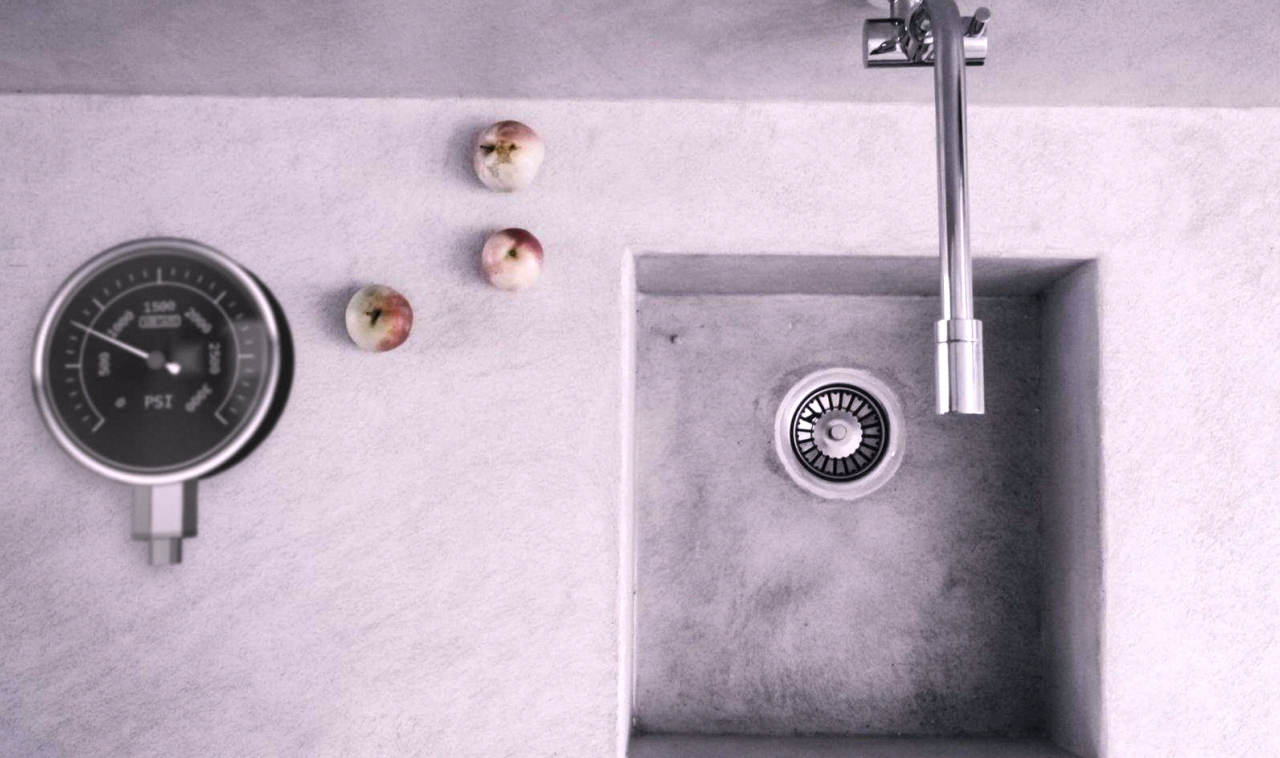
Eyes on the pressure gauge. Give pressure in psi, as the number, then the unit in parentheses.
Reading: 800 (psi)
